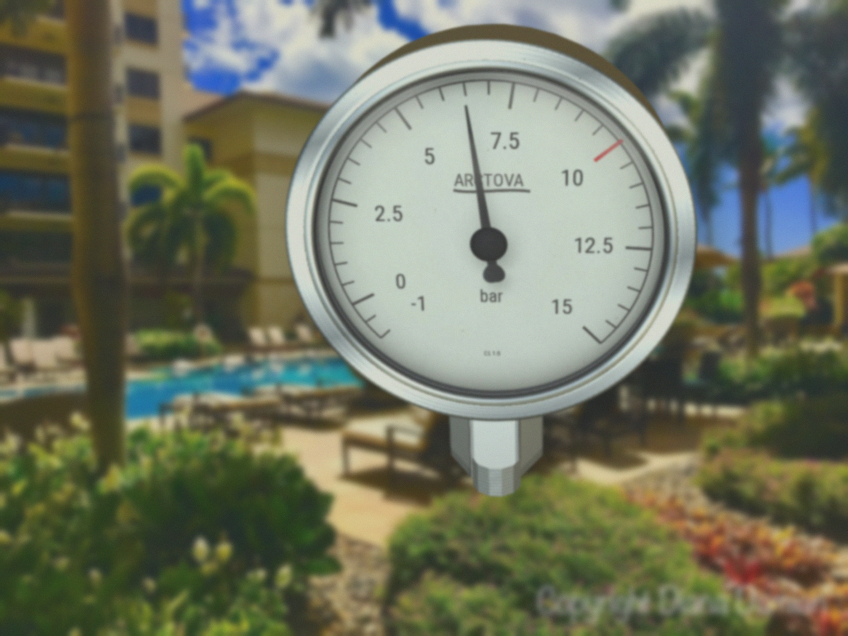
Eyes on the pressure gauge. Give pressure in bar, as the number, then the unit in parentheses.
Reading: 6.5 (bar)
